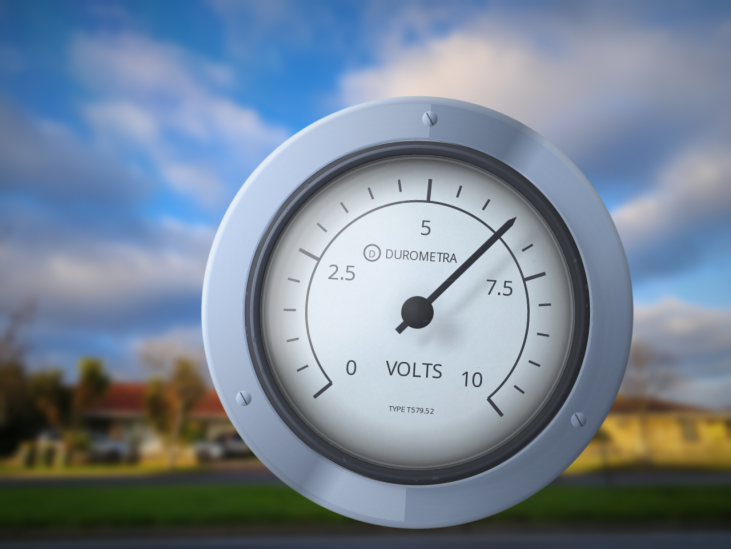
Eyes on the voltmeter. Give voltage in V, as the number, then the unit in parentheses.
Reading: 6.5 (V)
